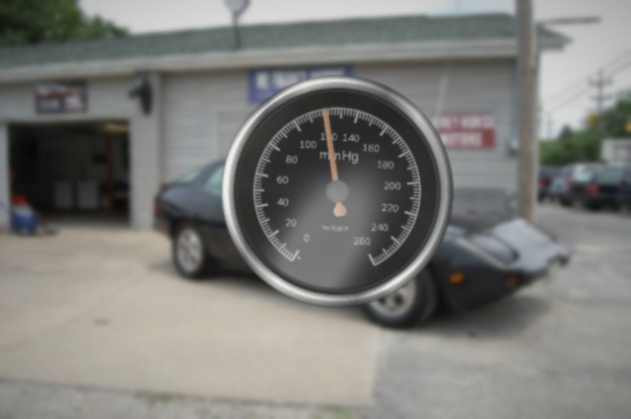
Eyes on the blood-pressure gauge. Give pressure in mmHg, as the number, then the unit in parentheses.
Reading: 120 (mmHg)
